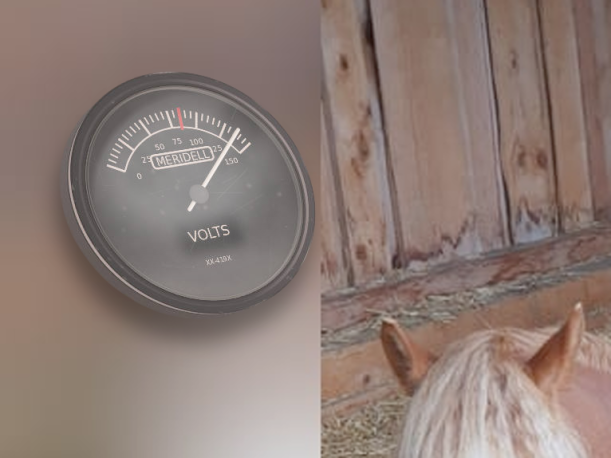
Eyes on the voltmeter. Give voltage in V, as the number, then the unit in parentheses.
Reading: 135 (V)
